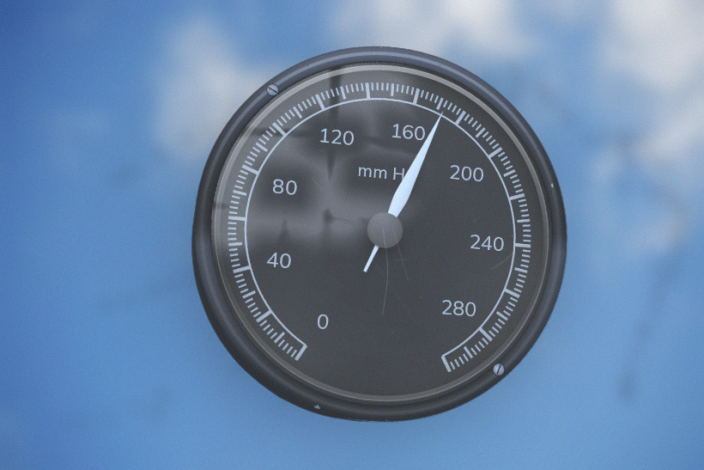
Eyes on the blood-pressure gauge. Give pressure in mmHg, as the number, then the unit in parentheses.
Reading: 172 (mmHg)
